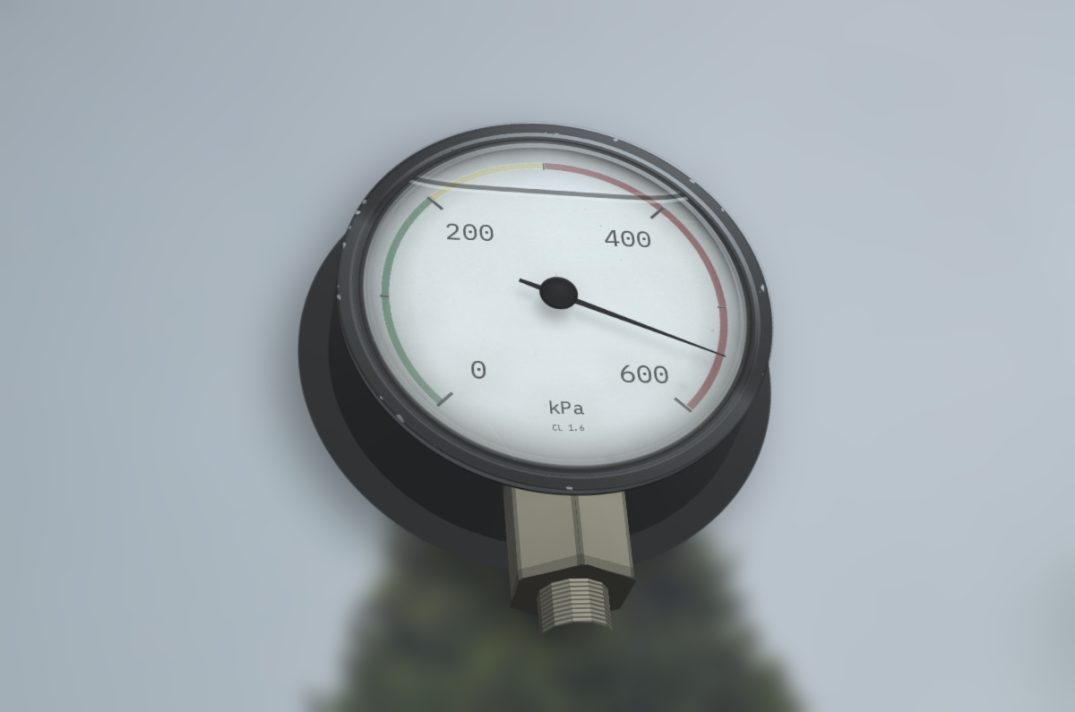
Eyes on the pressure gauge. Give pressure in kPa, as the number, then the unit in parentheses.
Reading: 550 (kPa)
